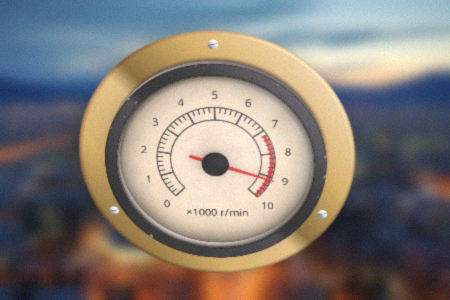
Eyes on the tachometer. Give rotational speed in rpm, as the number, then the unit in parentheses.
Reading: 9000 (rpm)
